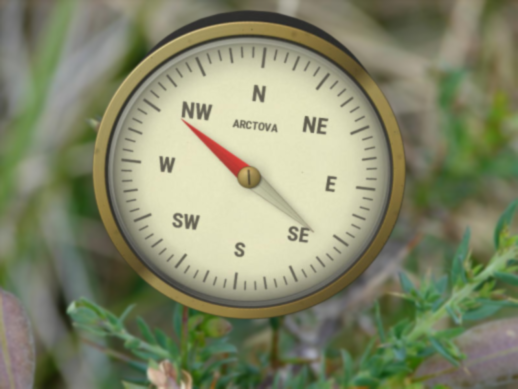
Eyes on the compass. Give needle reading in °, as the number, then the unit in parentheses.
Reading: 305 (°)
